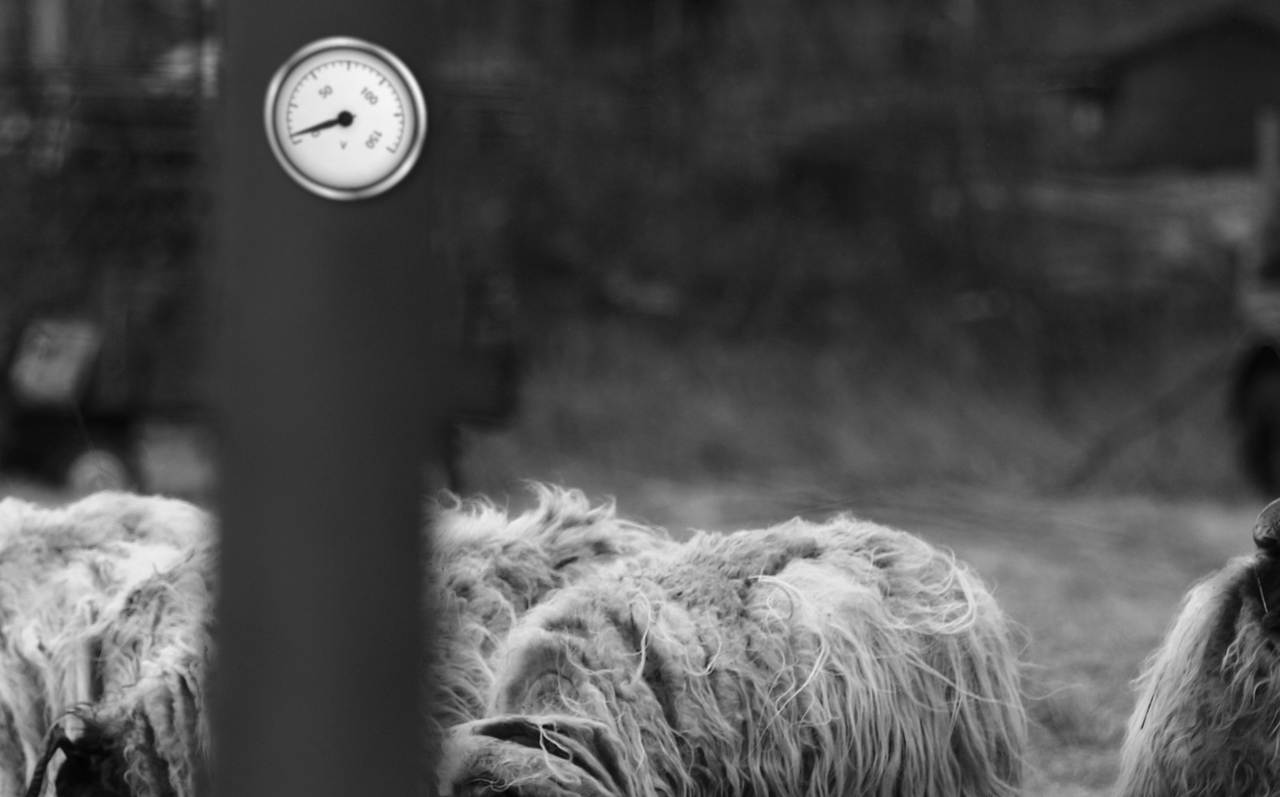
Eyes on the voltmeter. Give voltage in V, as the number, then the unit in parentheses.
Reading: 5 (V)
